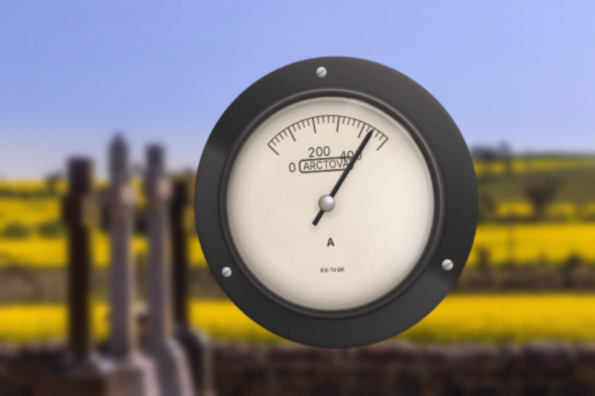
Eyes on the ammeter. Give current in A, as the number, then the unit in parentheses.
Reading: 440 (A)
